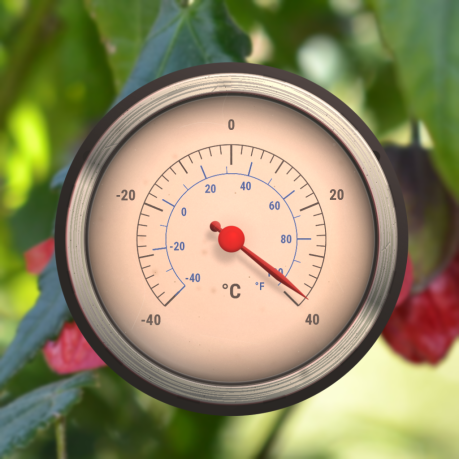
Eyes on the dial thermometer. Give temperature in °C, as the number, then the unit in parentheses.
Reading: 38 (°C)
